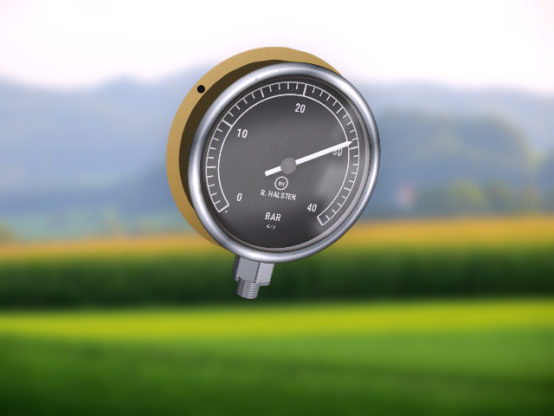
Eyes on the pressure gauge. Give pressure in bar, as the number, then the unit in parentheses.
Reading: 29 (bar)
